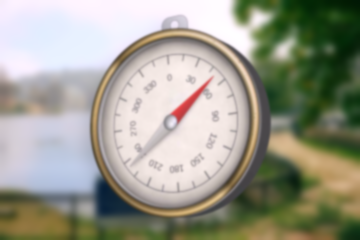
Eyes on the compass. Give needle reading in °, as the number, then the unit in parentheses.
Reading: 52.5 (°)
